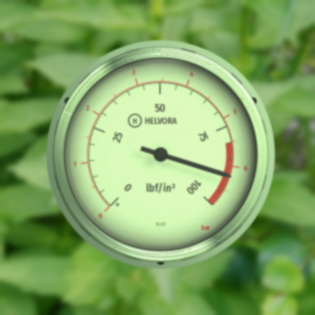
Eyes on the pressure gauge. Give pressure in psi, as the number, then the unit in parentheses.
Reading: 90 (psi)
